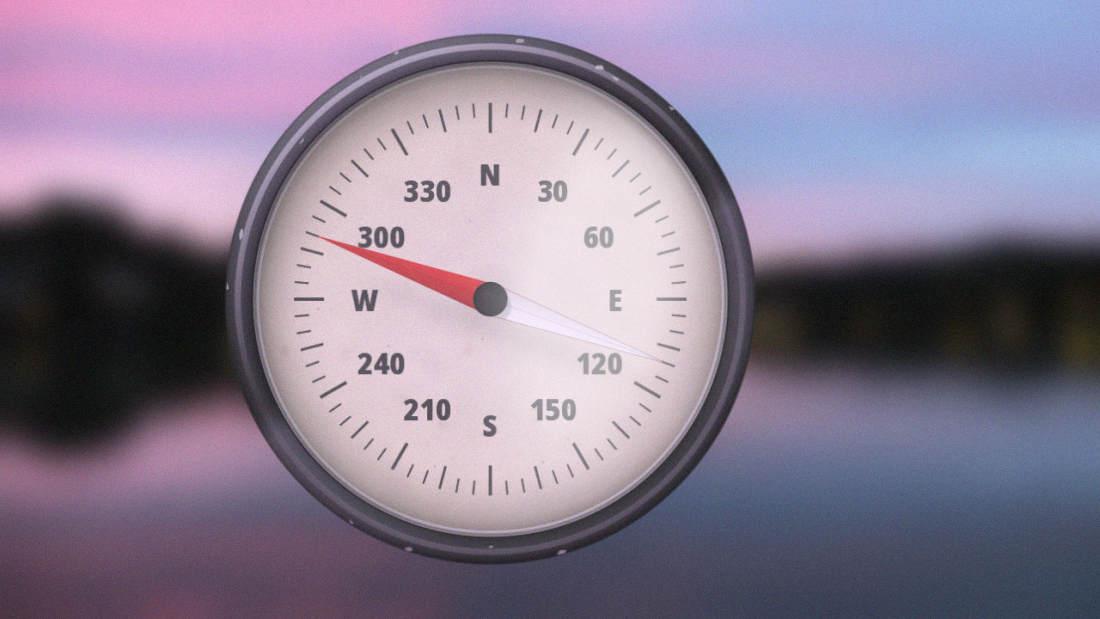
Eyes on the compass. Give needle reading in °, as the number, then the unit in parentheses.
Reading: 290 (°)
